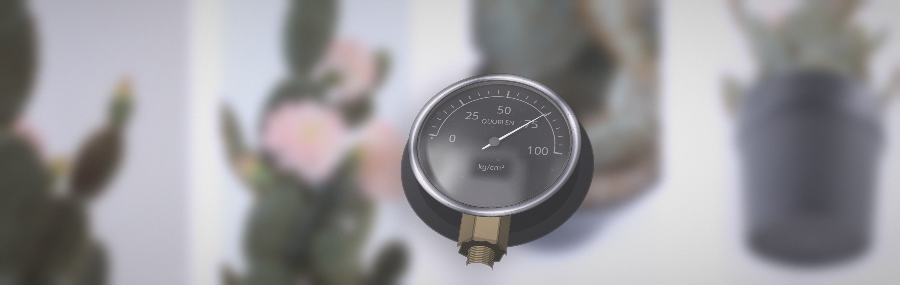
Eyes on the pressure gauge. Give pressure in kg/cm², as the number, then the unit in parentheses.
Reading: 75 (kg/cm²)
